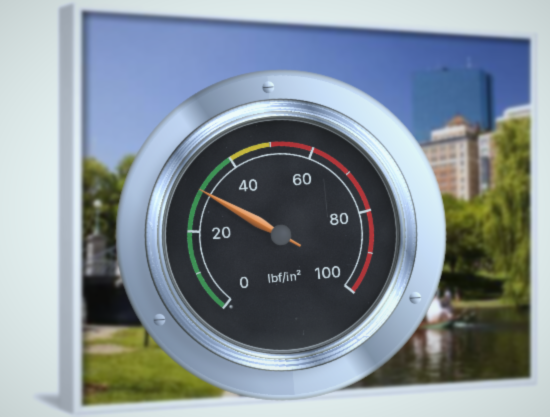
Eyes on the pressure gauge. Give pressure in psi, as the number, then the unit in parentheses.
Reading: 30 (psi)
